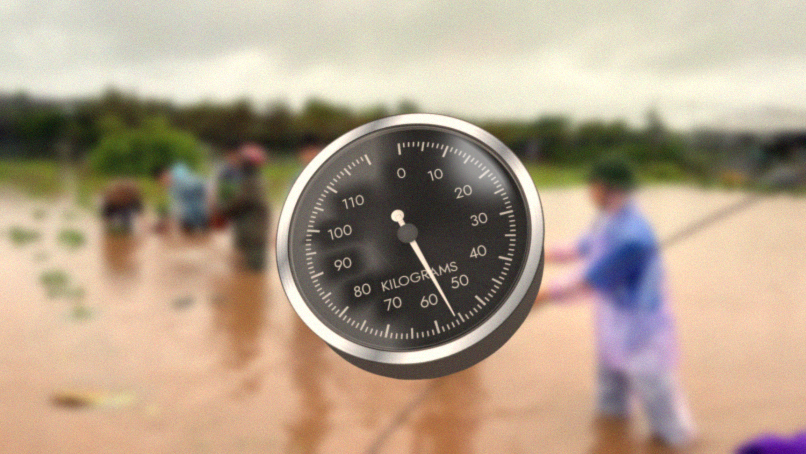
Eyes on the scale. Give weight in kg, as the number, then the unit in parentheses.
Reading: 56 (kg)
